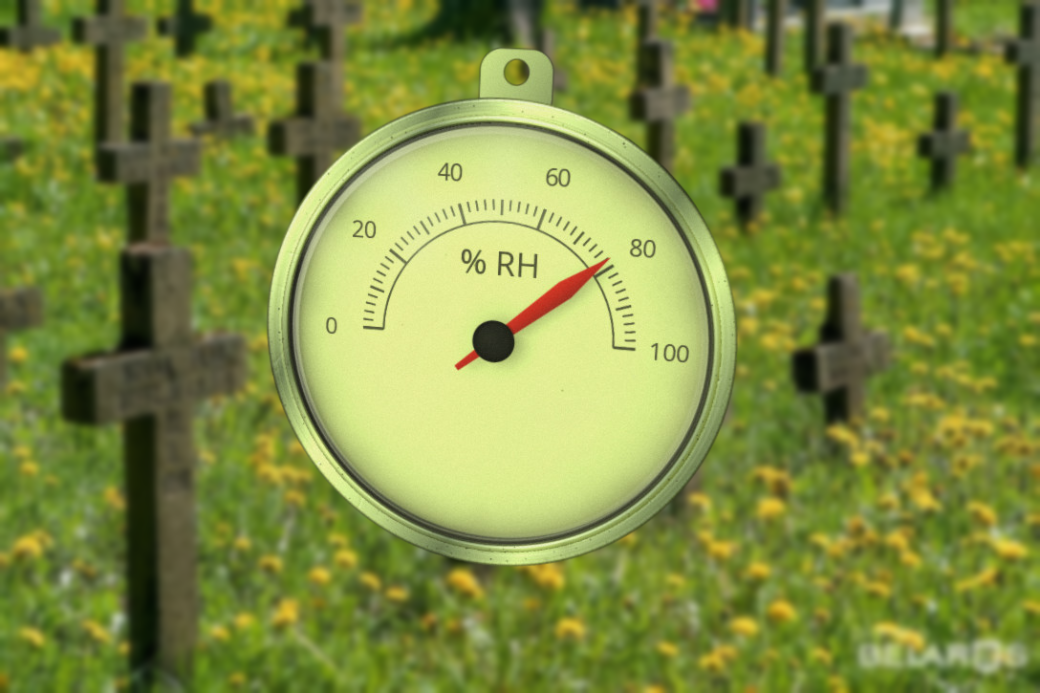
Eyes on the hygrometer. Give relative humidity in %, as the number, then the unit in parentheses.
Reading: 78 (%)
